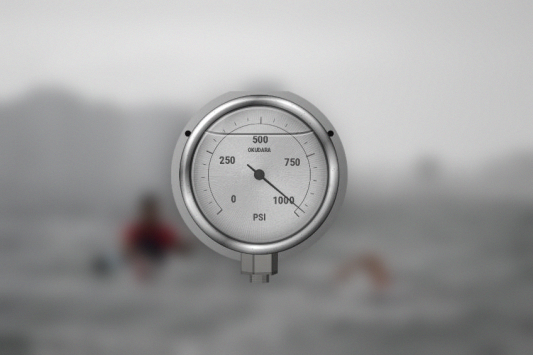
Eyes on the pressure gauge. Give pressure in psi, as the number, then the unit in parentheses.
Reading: 975 (psi)
